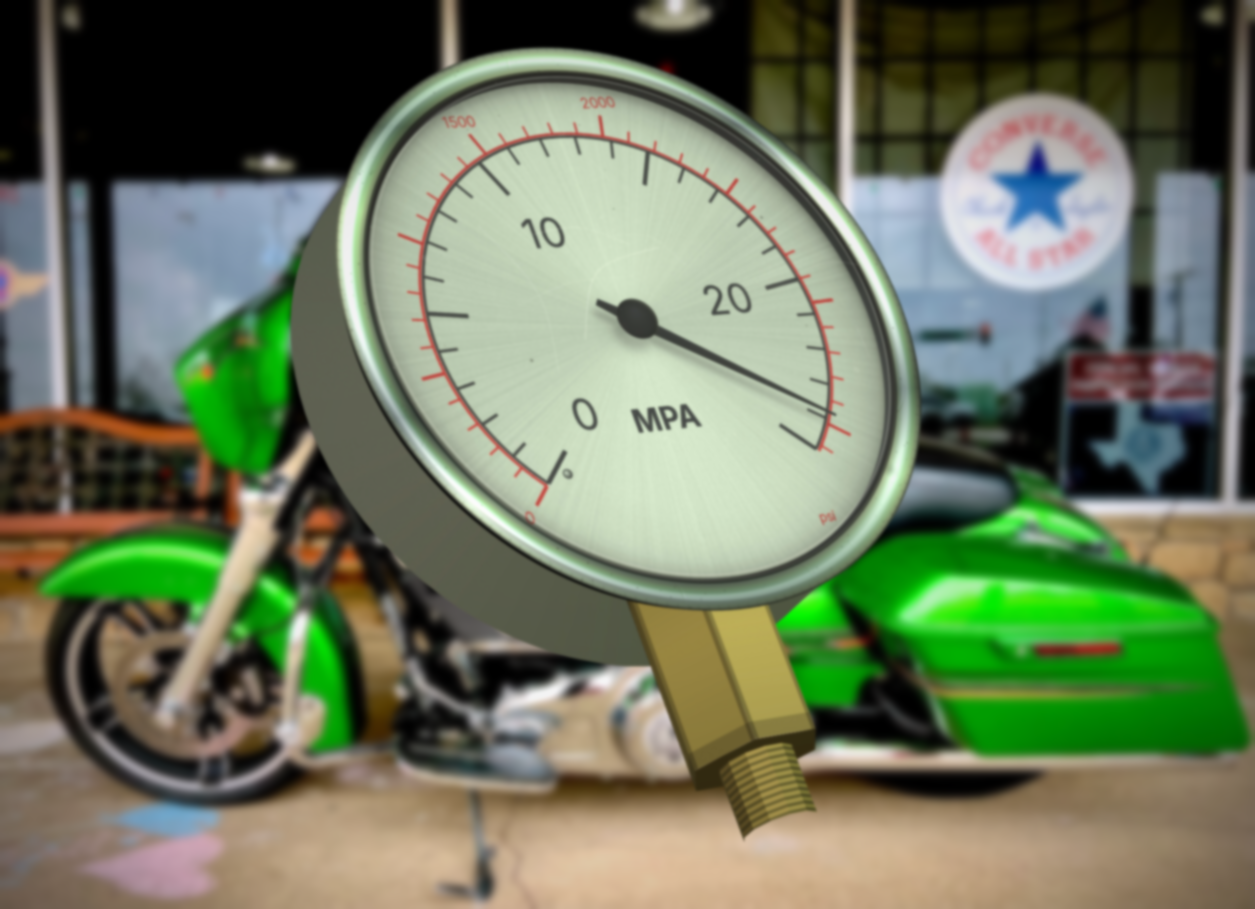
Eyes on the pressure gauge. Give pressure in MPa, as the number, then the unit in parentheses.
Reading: 24 (MPa)
